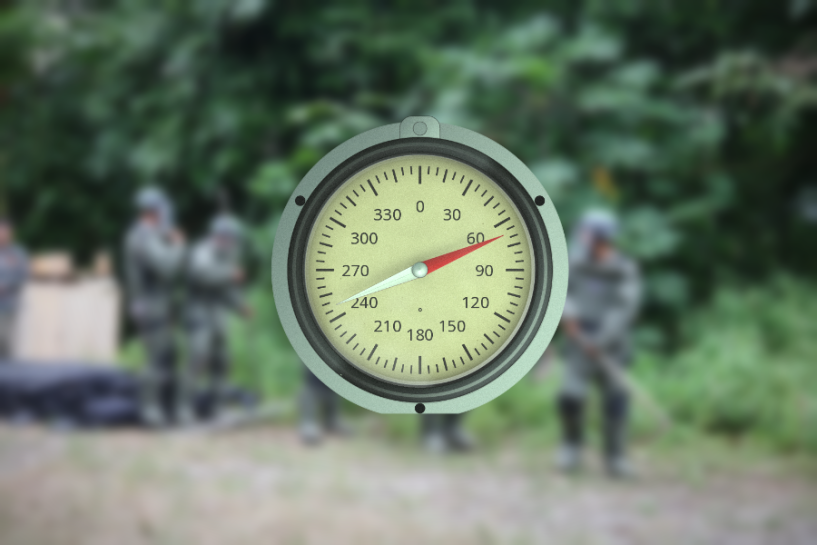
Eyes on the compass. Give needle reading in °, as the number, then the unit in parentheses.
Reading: 67.5 (°)
